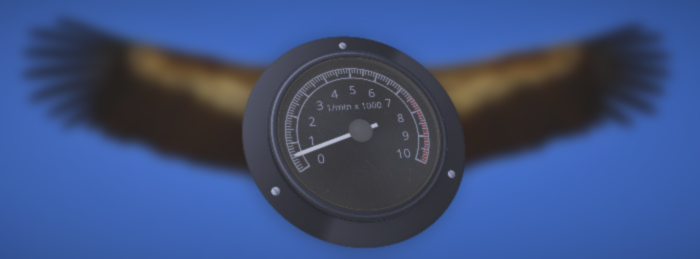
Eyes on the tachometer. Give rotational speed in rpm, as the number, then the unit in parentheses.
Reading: 500 (rpm)
